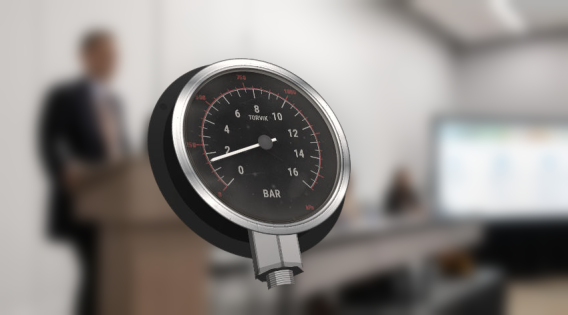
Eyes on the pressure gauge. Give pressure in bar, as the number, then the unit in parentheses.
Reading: 1.5 (bar)
